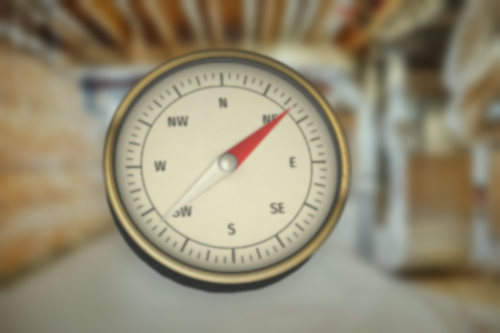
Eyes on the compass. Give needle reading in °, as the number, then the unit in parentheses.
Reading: 50 (°)
